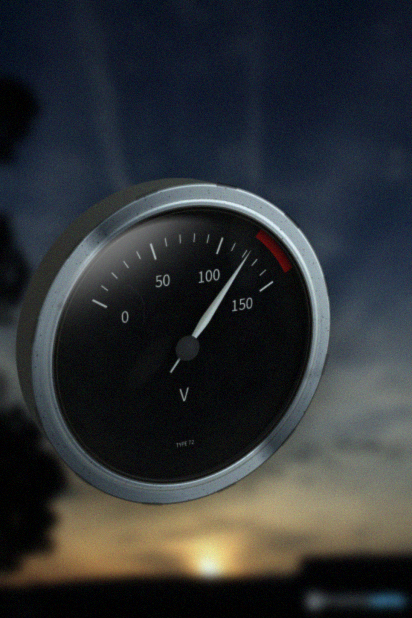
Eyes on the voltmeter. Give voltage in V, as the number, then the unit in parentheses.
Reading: 120 (V)
